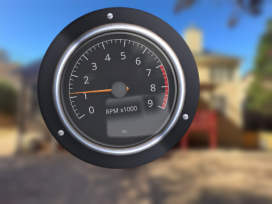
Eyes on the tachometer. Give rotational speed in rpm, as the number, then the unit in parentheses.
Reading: 1200 (rpm)
